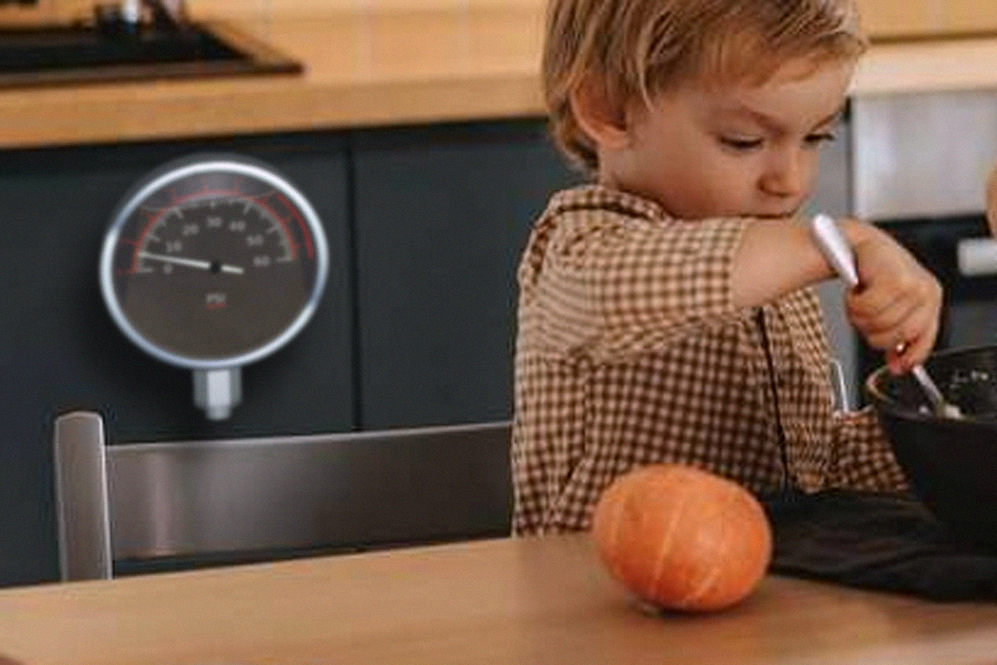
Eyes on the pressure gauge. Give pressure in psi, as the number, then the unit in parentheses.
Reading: 5 (psi)
